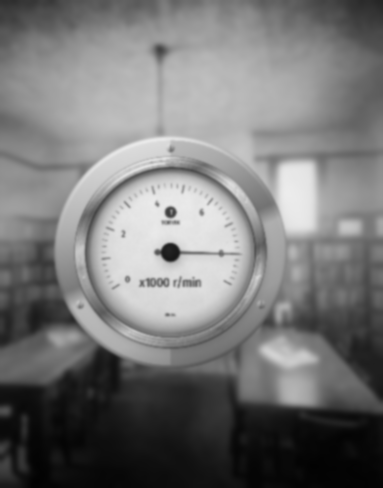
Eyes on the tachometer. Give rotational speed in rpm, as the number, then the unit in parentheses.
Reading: 8000 (rpm)
